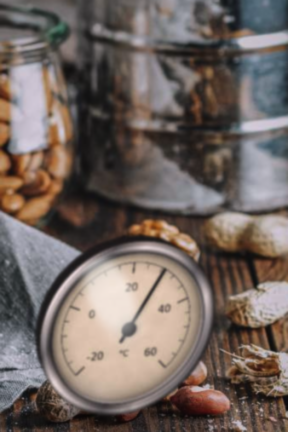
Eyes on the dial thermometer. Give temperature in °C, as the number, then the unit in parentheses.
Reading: 28 (°C)
